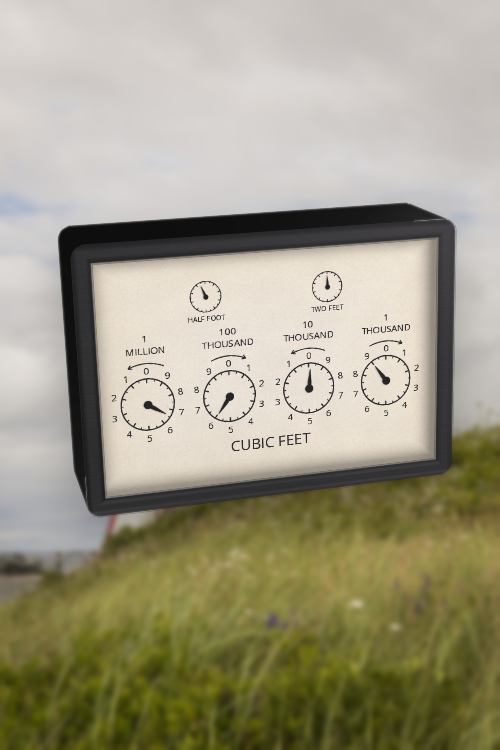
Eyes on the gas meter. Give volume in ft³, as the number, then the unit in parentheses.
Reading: 659900 (ft³)
